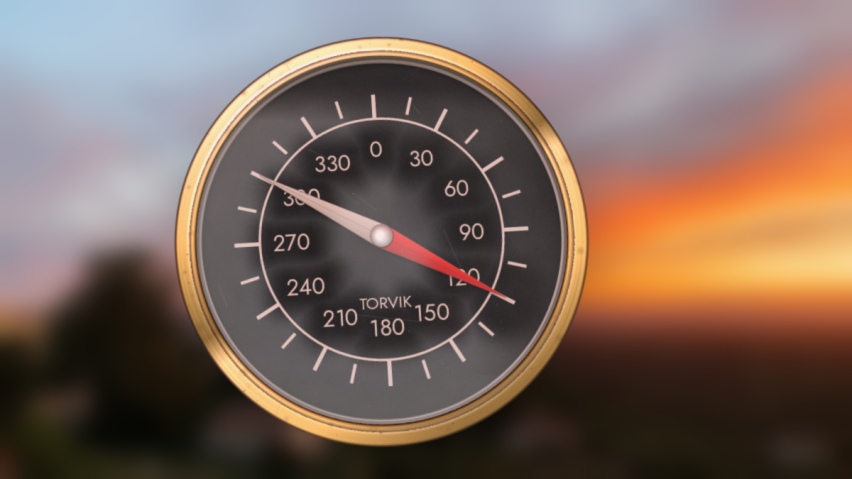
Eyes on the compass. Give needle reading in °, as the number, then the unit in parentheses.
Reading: 120 (°)
